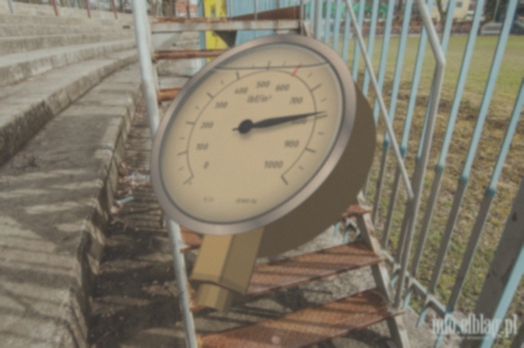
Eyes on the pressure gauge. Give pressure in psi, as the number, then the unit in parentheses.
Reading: 800 (psi)
